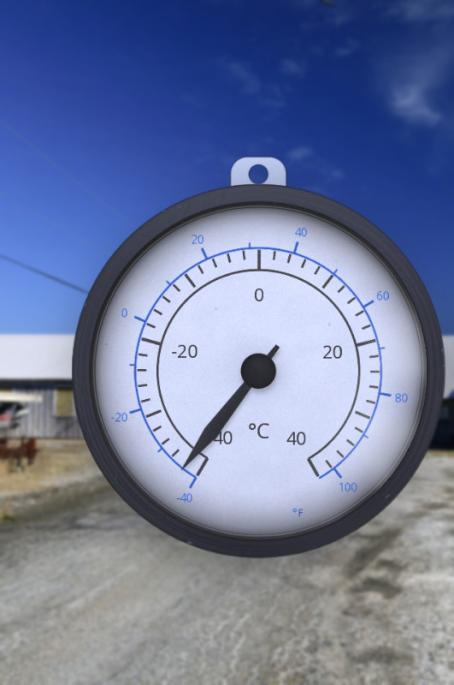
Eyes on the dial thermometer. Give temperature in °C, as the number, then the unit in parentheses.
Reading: -38 (°C)
